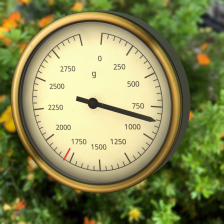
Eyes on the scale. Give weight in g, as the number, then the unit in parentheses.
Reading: 850 (g)
